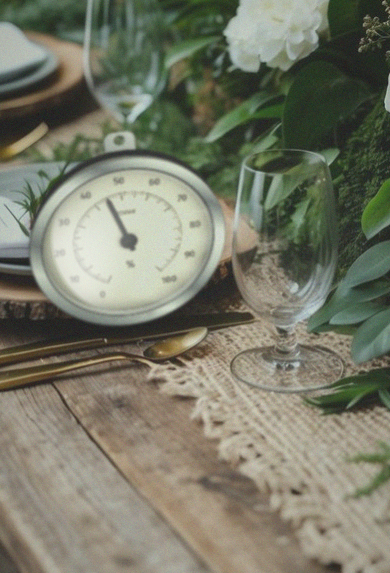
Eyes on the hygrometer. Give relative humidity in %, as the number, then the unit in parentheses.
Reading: 45 (%)
